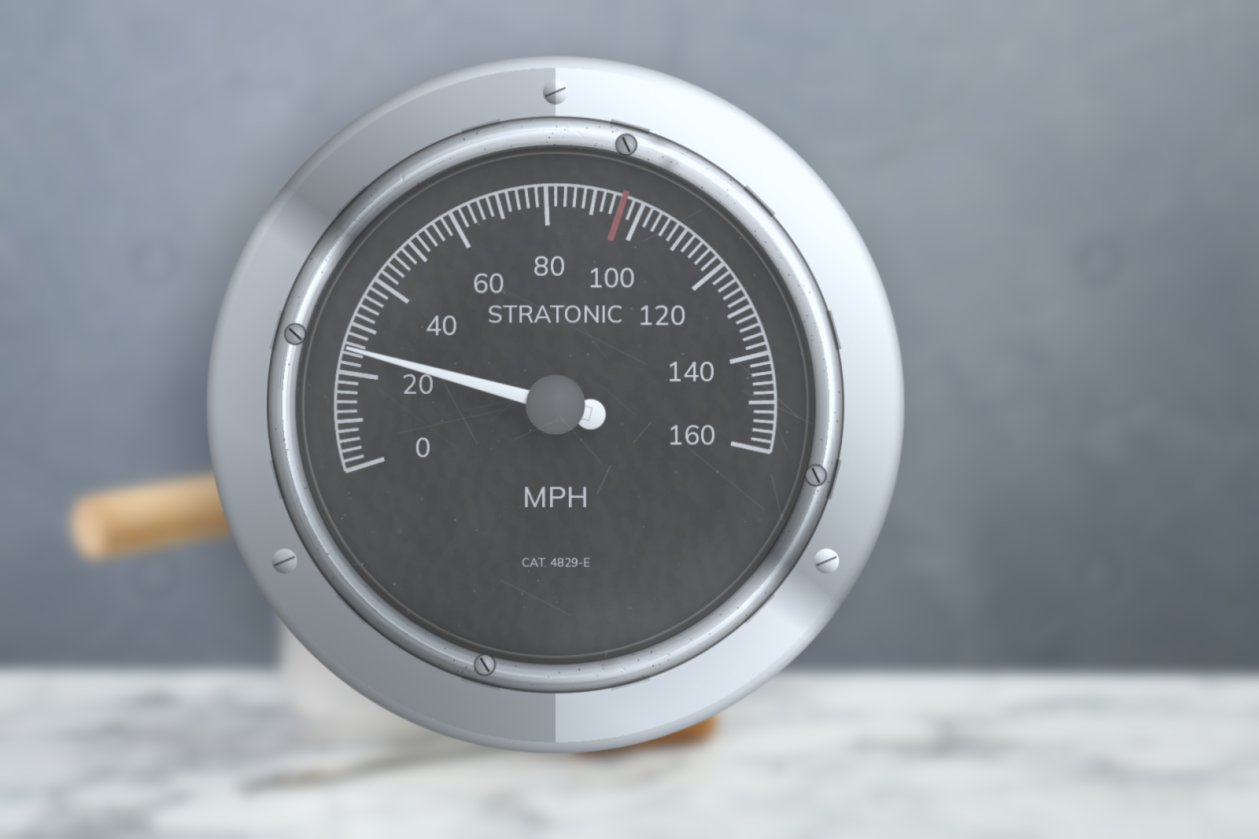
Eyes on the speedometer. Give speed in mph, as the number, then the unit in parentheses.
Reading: 25 (mph)
